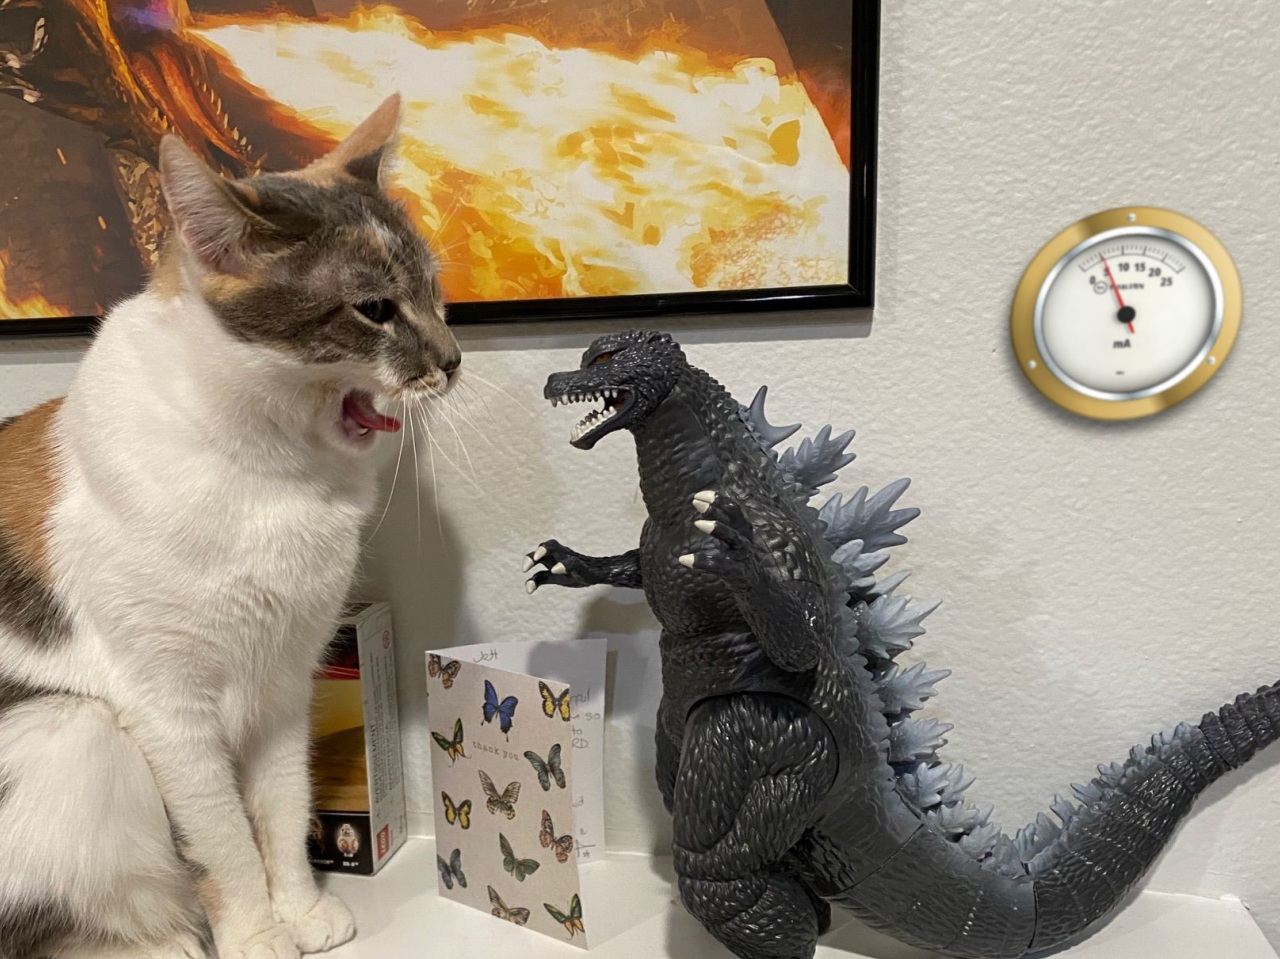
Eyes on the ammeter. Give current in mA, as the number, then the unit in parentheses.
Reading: 5 (mA)
